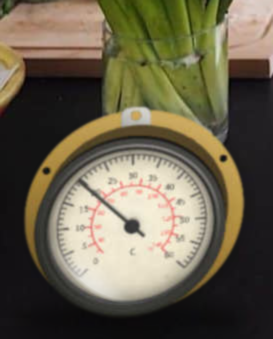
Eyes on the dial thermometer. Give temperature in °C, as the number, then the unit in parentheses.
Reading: 20 (°C)
